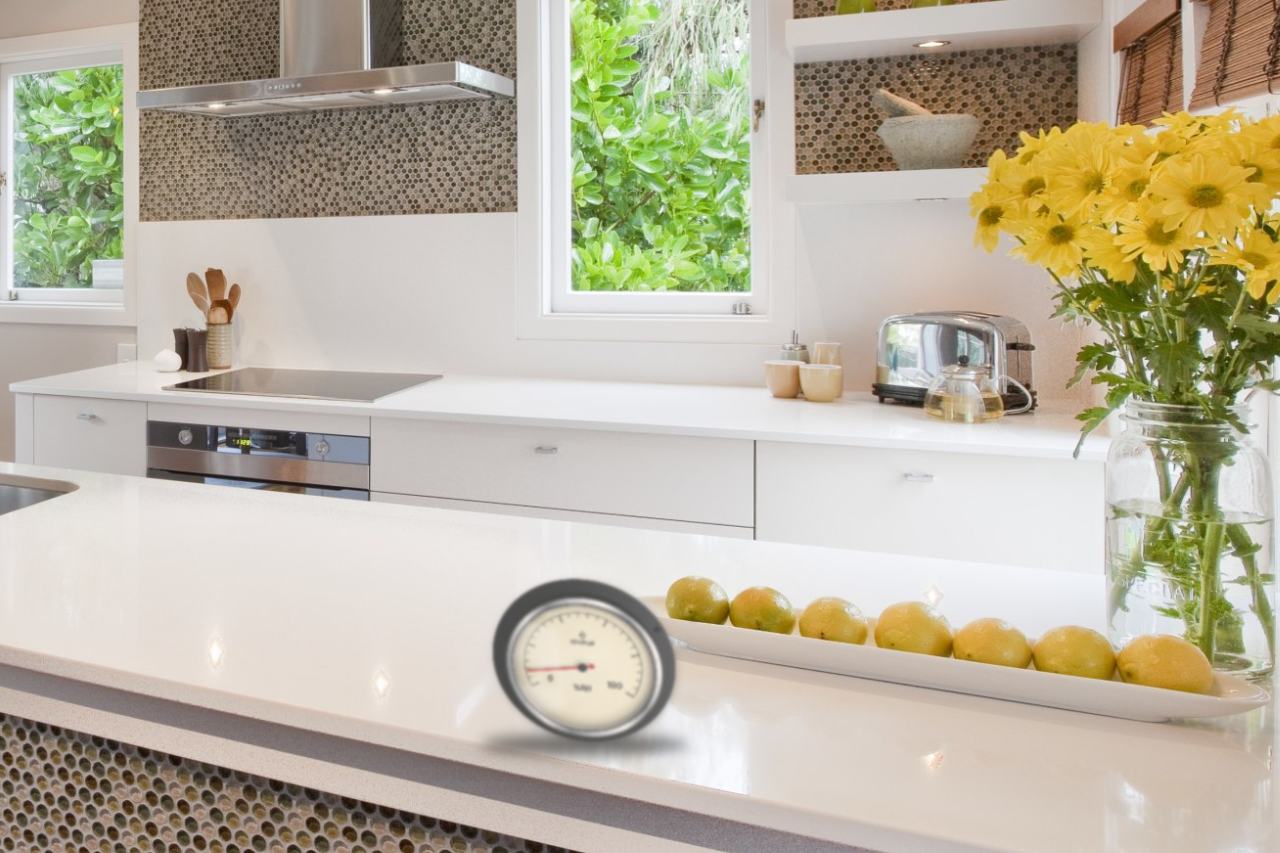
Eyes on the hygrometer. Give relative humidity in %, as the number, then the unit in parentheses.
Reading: 8 (%)
